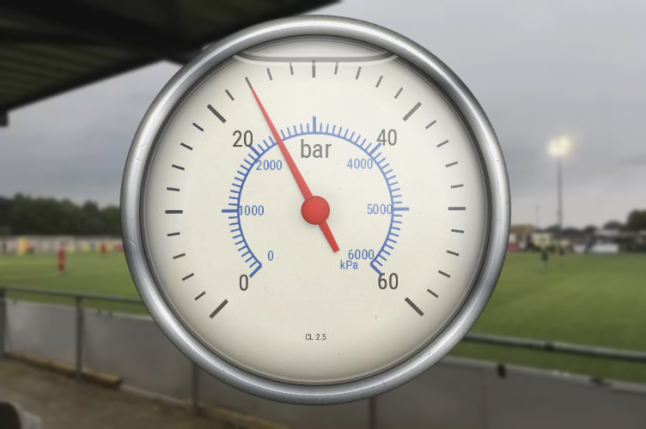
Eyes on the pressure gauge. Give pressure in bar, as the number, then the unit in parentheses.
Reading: 24 (bar)
